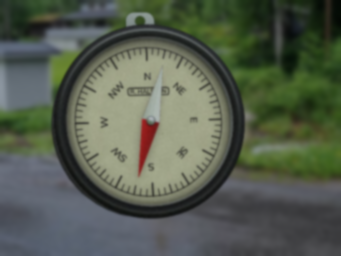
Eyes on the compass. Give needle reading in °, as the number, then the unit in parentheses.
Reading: 195 (°)
